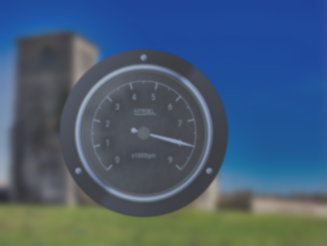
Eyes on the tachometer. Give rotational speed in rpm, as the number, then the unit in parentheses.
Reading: 8000 (rpm)
